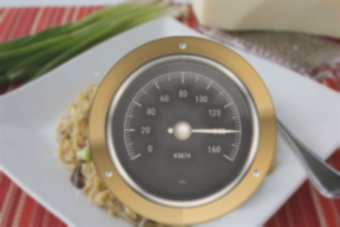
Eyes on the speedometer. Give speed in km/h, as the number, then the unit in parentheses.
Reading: 140 (km/h)
